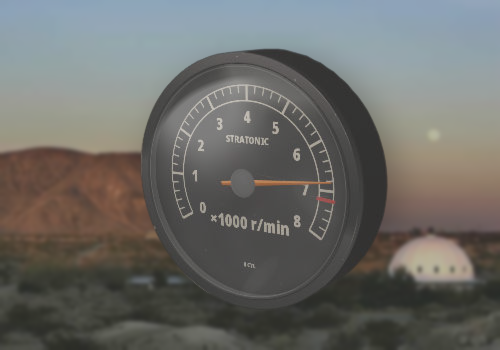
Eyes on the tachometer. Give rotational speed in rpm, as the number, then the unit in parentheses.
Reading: 6800 (rpm)
